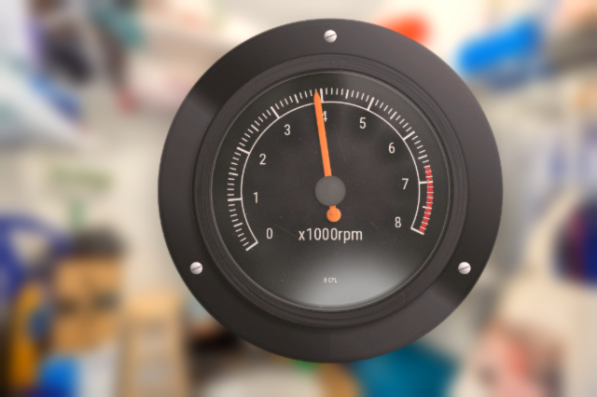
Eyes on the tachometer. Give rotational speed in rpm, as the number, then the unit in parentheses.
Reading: 3900 (rpm)
